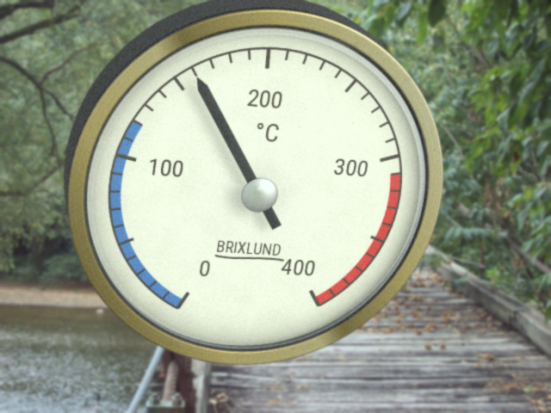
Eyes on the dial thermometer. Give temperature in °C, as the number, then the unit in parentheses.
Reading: 160 (°C)
